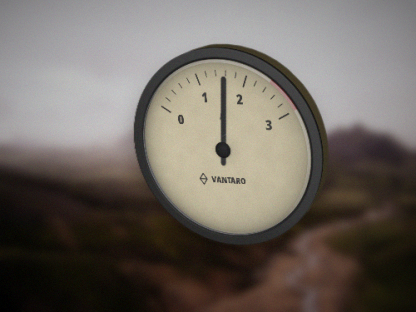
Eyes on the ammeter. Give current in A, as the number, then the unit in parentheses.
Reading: 1.6 (A)
